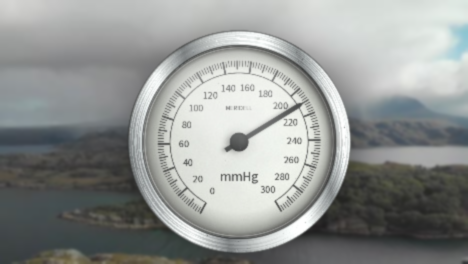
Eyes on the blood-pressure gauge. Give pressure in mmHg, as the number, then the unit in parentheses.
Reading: 210 (mmHg)
